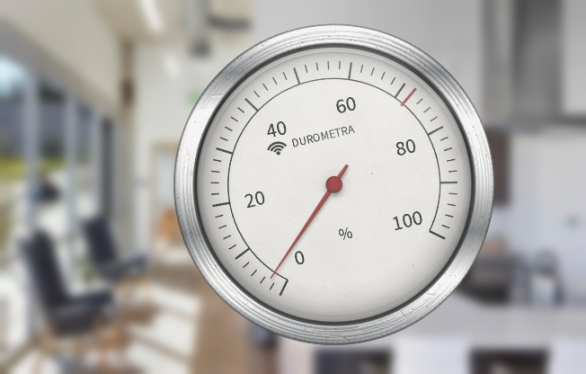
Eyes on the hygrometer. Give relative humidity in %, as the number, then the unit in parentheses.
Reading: 3 (%)
